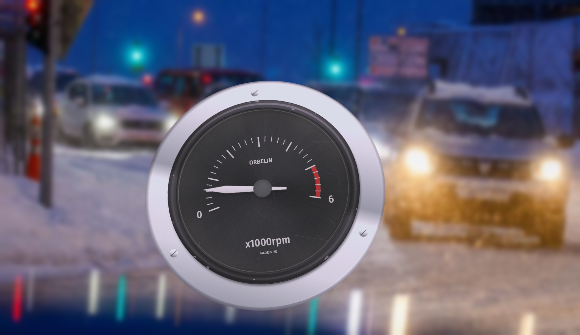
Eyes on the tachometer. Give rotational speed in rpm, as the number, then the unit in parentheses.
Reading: 600 (rpm)
